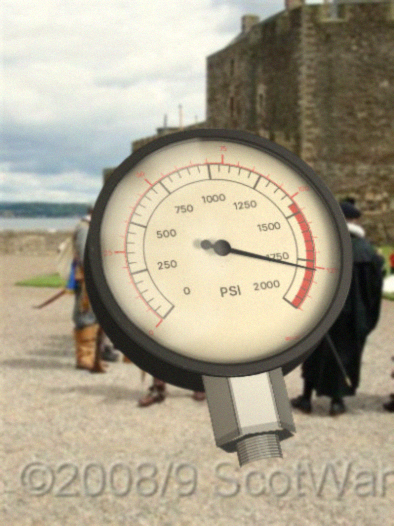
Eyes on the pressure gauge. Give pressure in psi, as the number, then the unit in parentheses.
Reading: 1800 (psi)
